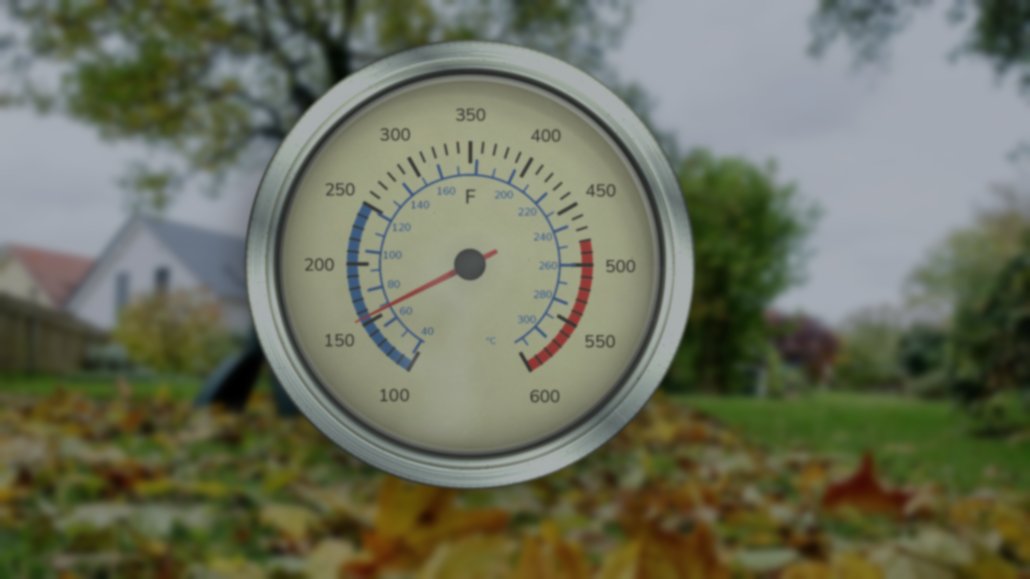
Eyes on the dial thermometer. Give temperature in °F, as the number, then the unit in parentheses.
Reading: 155 (°F)
